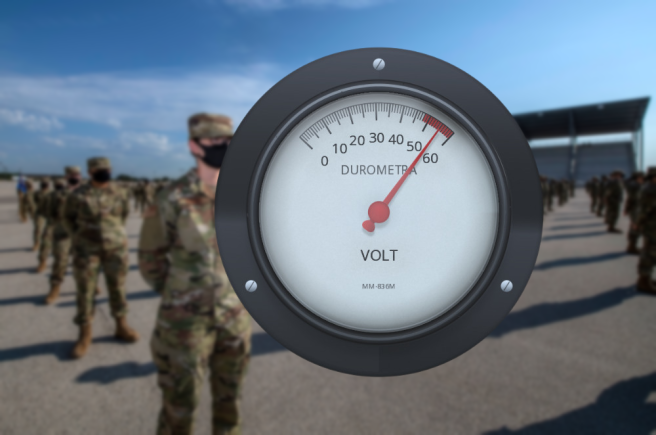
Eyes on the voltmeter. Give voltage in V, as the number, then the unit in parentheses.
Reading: 55 (V)
